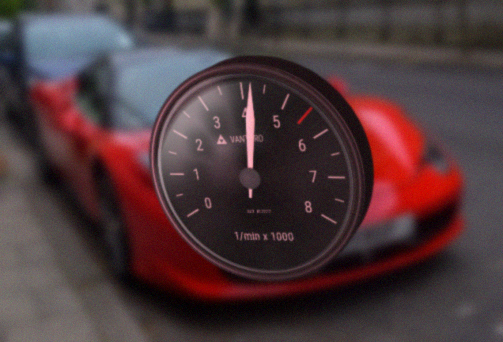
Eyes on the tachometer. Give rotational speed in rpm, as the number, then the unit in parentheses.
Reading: 4250 (rpm)
